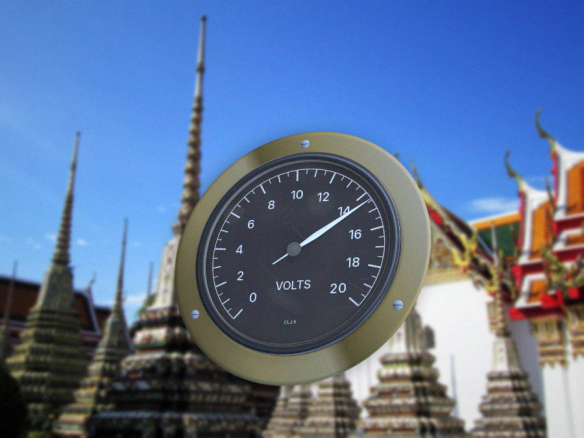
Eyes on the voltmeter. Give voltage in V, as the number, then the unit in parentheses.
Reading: 14.5 (V)
